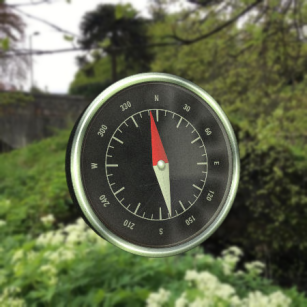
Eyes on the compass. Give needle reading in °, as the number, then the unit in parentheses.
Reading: 350 (°)
